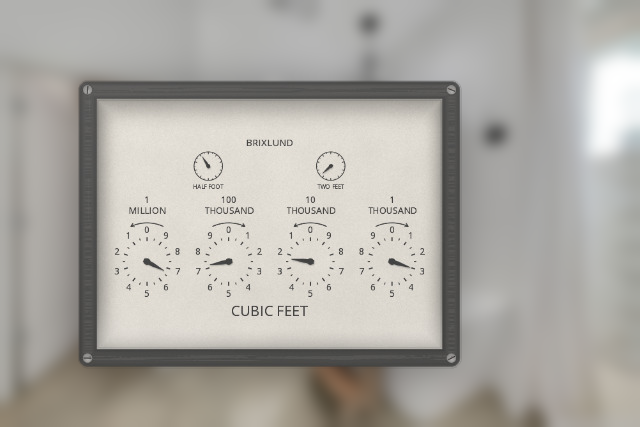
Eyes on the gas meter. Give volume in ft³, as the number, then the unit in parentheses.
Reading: 672300 (ft³)
